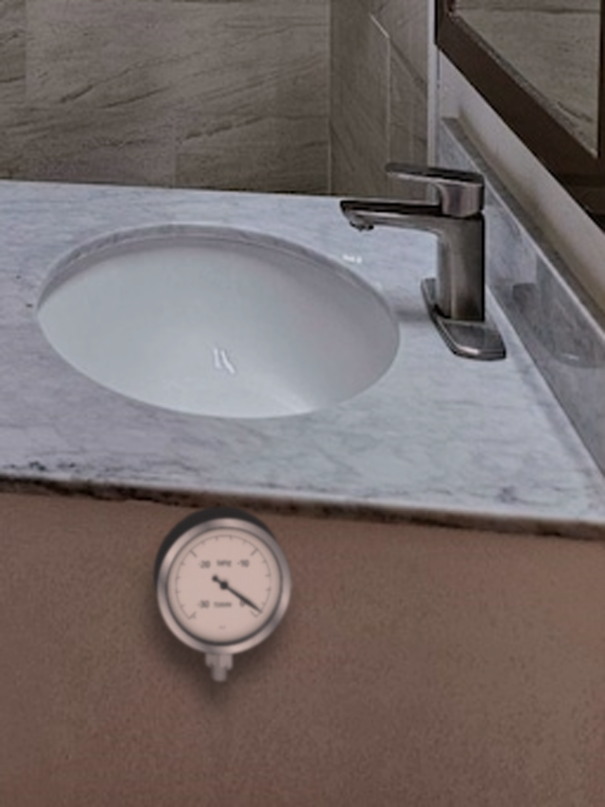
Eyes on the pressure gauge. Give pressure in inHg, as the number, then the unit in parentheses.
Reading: -1 (inHg)
